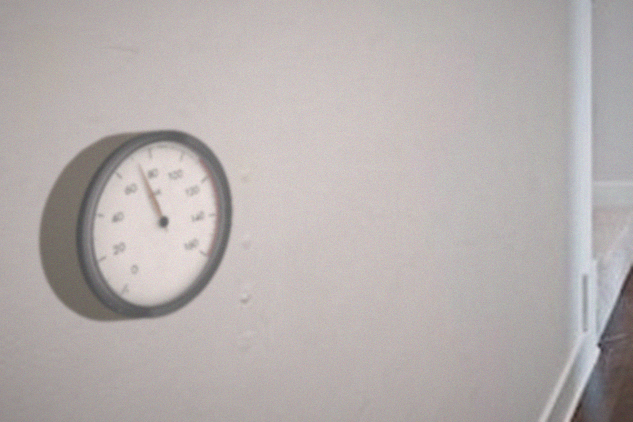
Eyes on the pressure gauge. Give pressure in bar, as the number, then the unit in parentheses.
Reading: 70 (bar)
